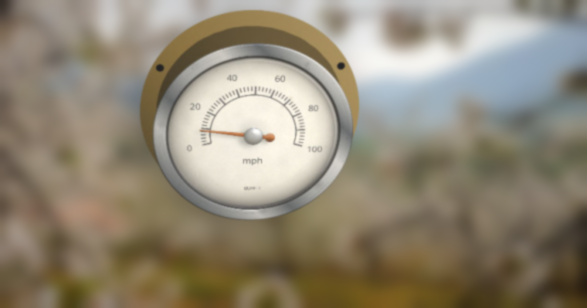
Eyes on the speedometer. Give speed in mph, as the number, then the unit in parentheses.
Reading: 10 (mph)
